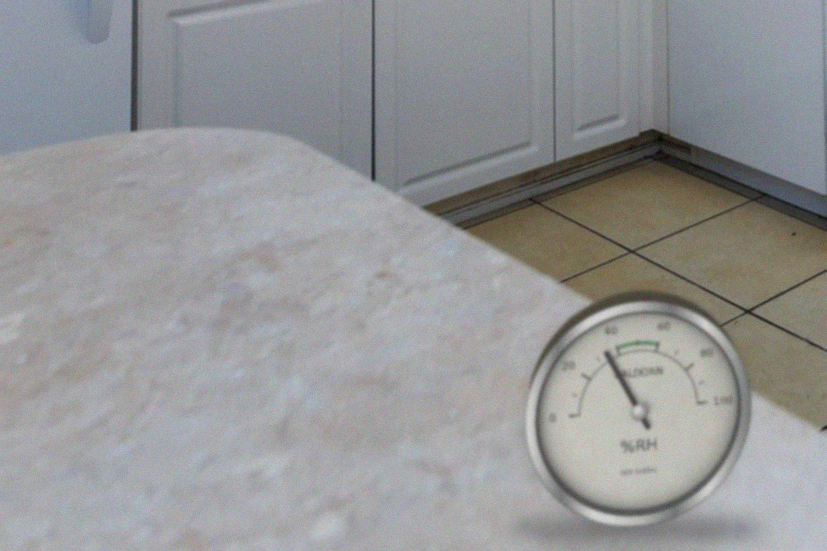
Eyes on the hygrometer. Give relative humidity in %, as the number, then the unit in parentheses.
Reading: 35 (%)
